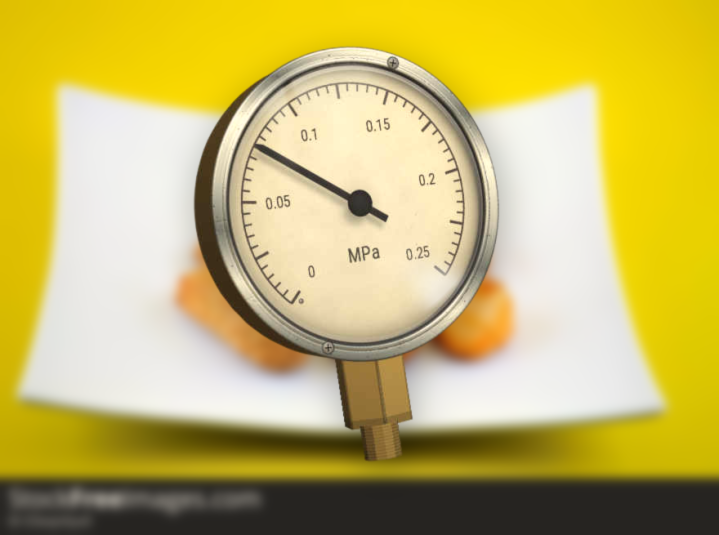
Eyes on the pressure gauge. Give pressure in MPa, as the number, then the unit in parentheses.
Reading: 0.075 (MPa)
